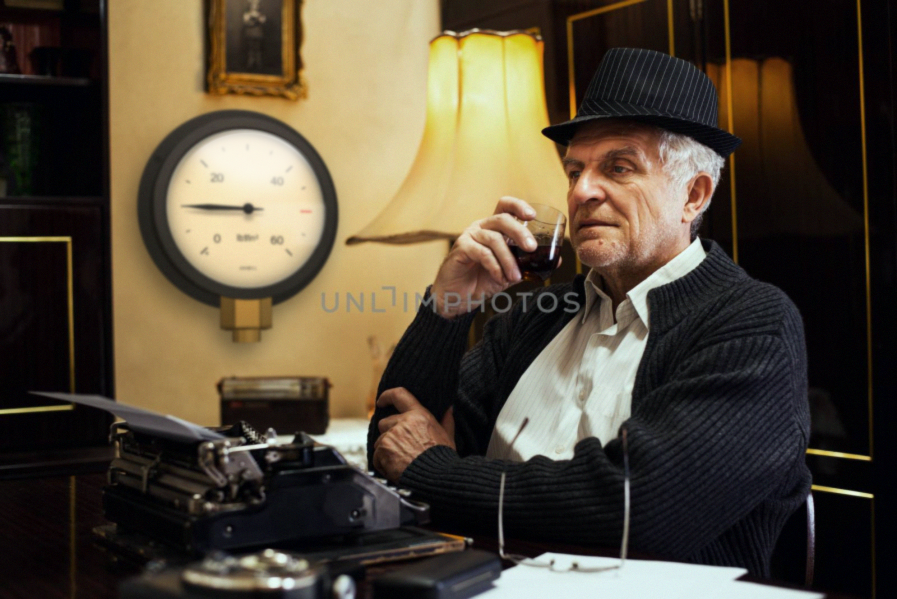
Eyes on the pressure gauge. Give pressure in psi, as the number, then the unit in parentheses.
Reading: 10 (psi)
